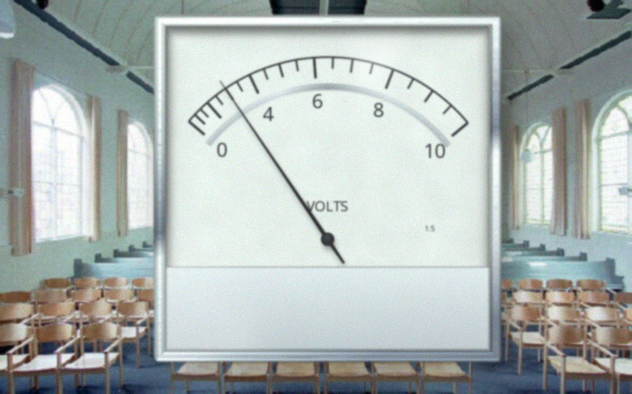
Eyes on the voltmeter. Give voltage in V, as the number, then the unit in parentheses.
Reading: 3 (V)
